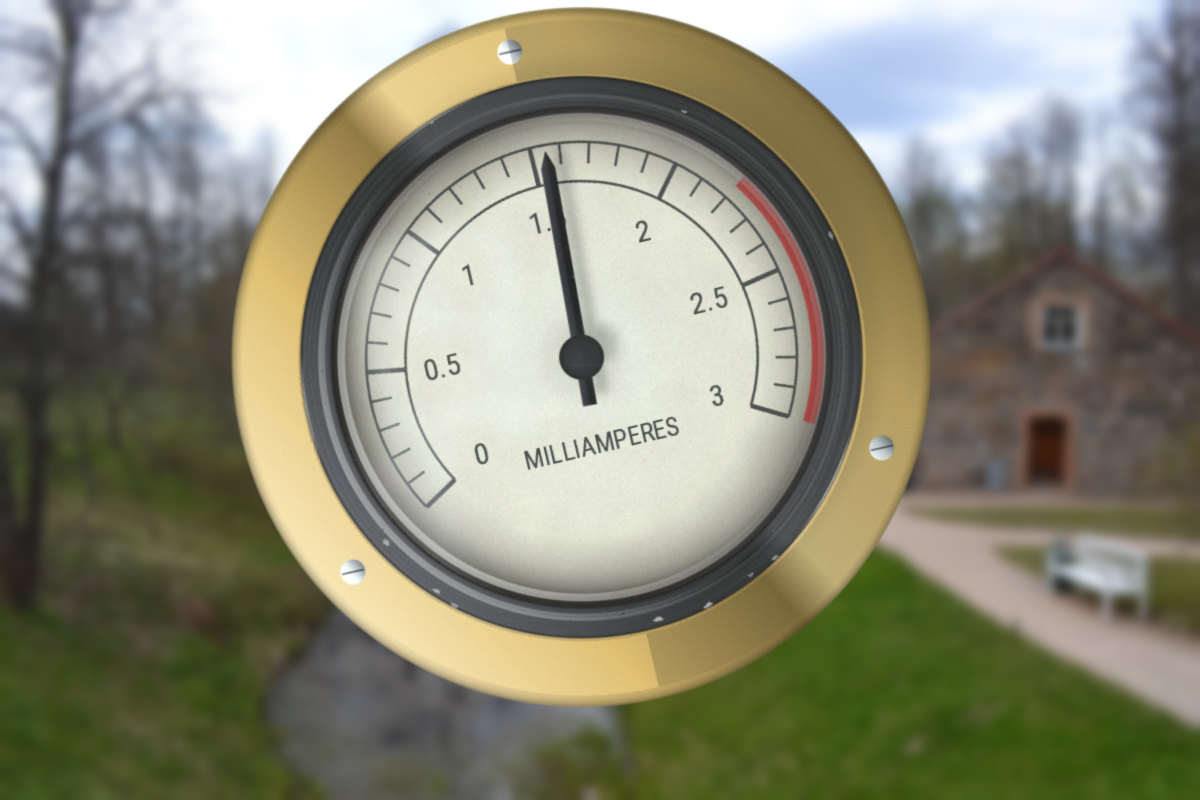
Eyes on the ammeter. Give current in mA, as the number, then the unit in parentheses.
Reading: 1.55 (mA)
